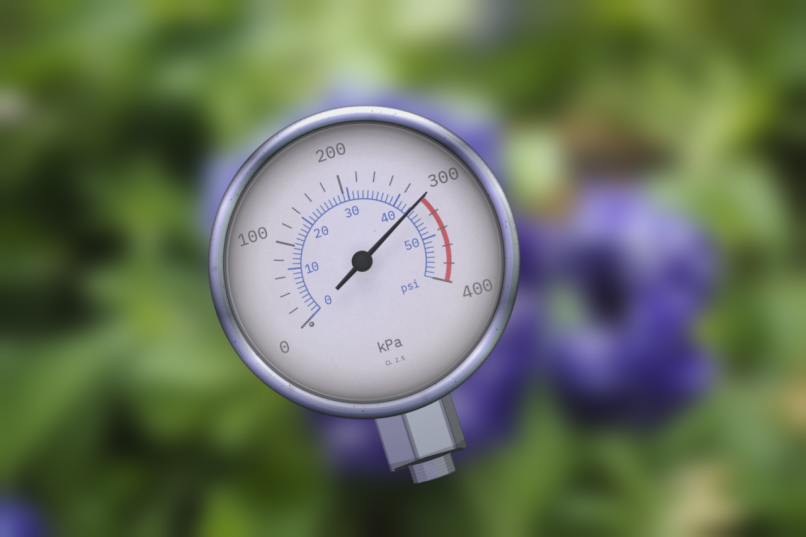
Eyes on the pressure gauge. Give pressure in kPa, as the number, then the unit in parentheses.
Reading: 300 (kPa)
